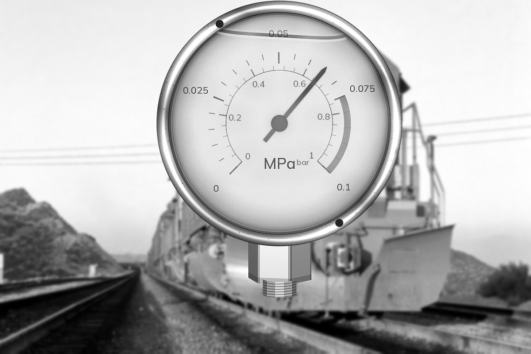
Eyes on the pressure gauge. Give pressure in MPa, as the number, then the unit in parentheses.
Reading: 0.065 (MPa)
